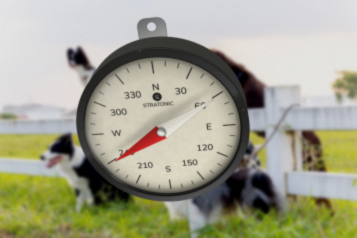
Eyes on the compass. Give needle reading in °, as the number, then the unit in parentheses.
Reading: 240 (°)
